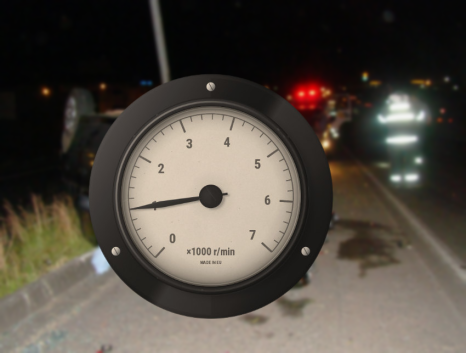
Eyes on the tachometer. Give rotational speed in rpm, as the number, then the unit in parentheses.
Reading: 1000 (rpm)
